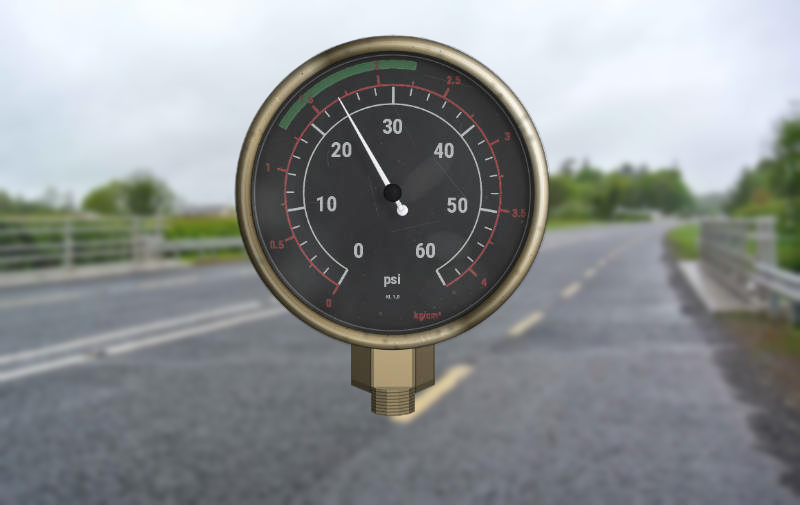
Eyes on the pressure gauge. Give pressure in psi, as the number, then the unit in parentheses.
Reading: 24 (psi)
